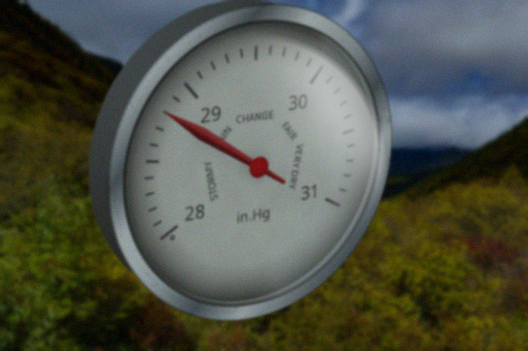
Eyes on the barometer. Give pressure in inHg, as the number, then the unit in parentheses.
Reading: 28.8 (inHg)
